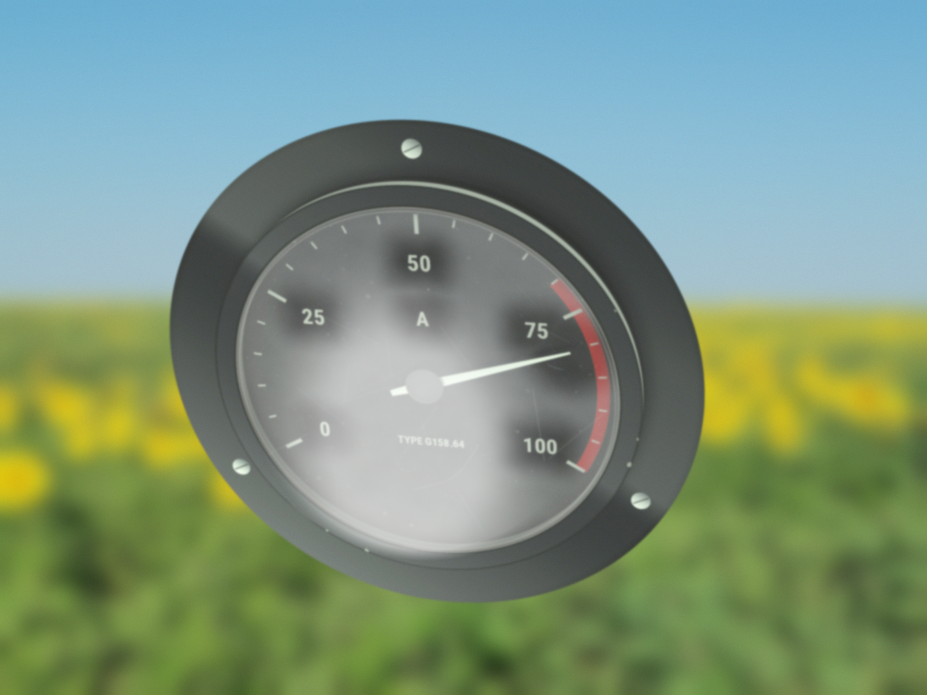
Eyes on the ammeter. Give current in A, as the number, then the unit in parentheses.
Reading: 80 (A)
